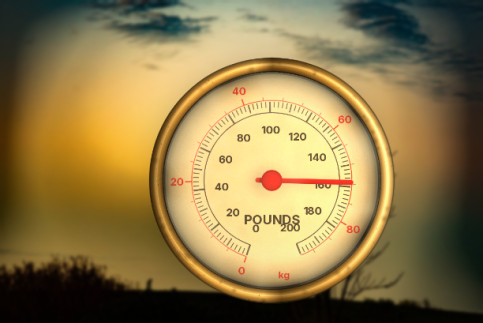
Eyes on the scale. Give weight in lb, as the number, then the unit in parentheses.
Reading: 158 (lb)
